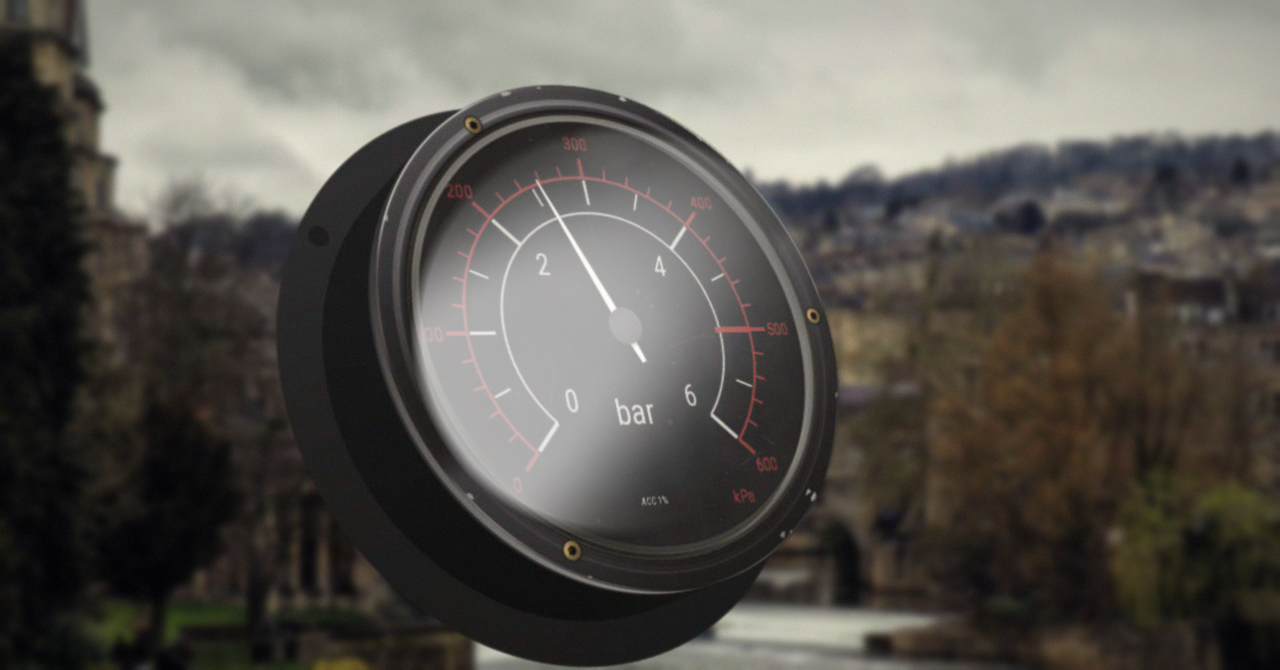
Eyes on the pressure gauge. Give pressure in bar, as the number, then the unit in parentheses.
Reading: 2.5 (bar)
